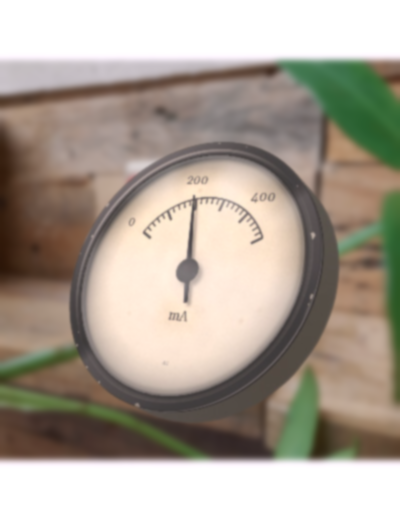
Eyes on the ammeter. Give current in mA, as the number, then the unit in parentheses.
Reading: 200 (mA)
